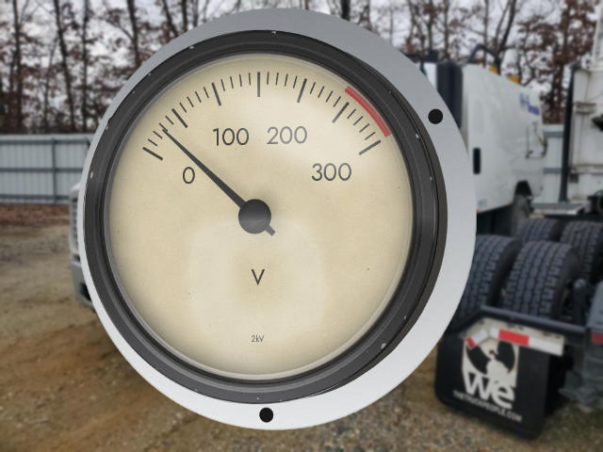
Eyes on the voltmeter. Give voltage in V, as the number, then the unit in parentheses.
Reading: 30 (V)
